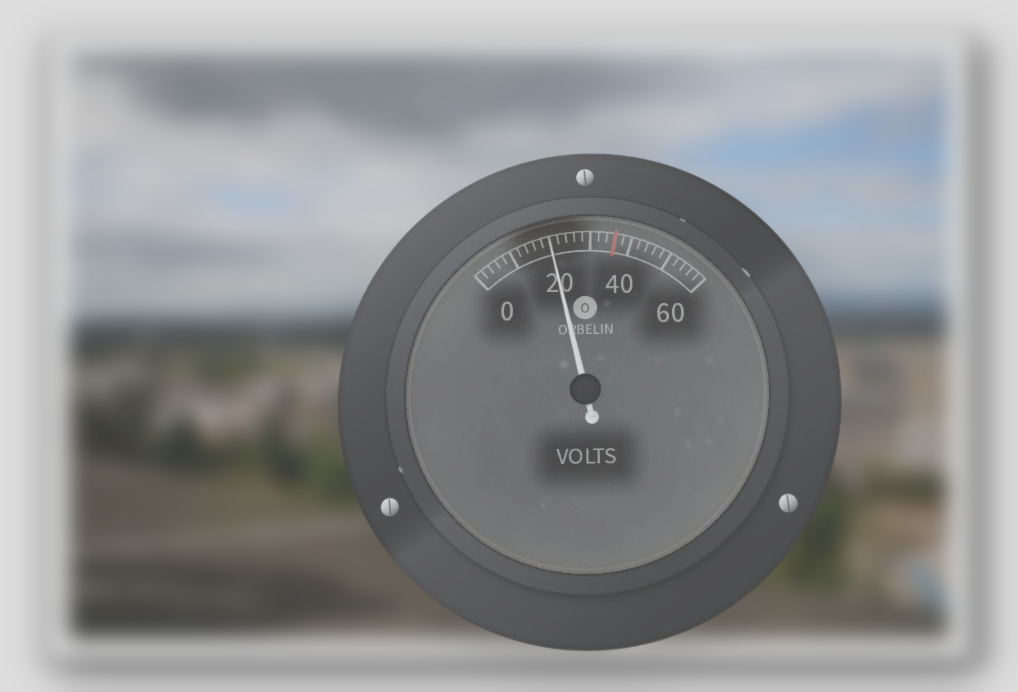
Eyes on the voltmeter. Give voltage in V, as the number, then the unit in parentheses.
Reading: 20 (V)
